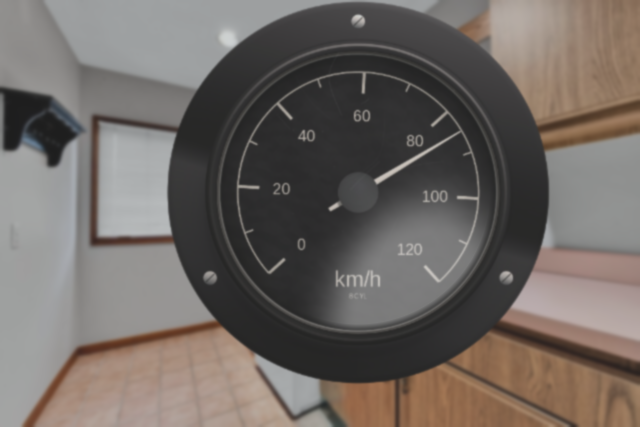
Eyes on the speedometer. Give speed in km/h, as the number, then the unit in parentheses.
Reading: 85 (km/h)
